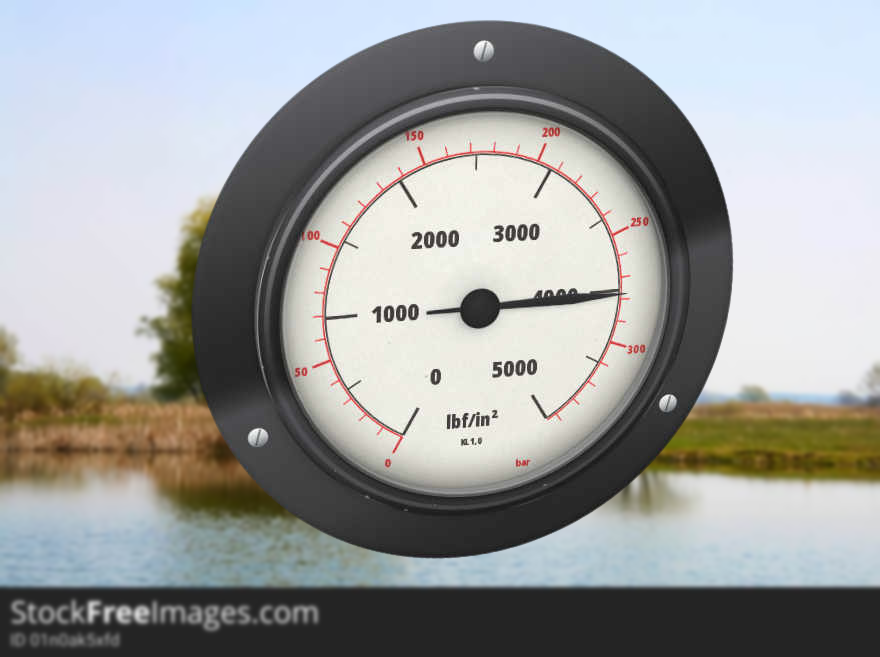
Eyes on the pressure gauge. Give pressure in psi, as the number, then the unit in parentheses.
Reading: 4000 (psi)
